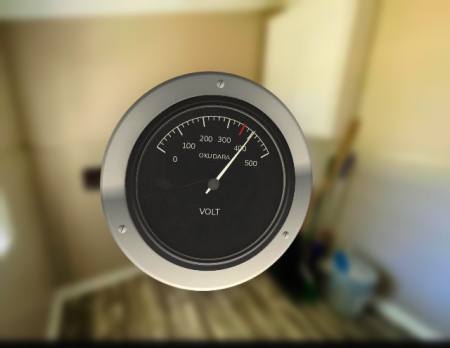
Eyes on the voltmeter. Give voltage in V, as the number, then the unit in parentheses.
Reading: 400 (V)
